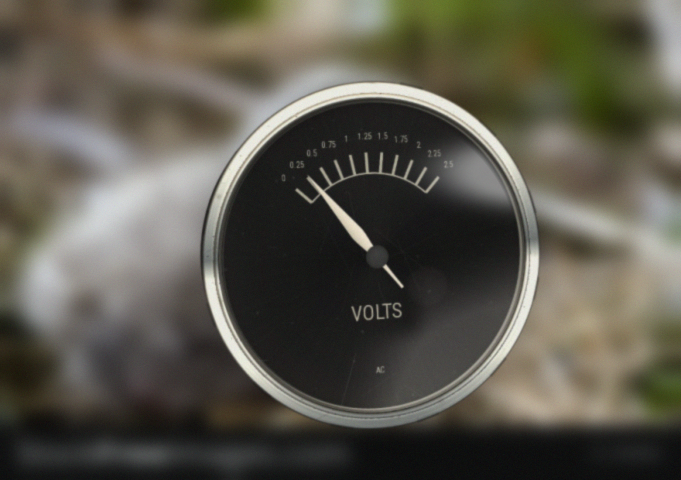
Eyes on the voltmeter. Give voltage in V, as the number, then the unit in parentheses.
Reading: 0.25 (V)
